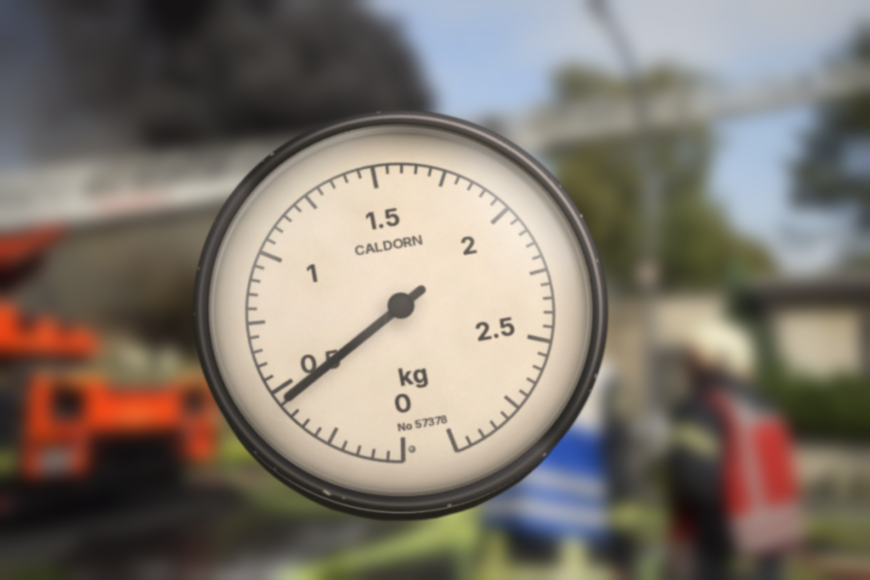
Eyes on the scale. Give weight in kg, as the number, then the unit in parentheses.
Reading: 0.45 (kg)
